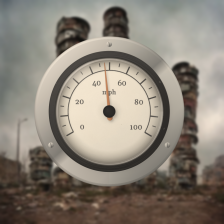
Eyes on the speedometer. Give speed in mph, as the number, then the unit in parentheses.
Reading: 47.5 (mph)
